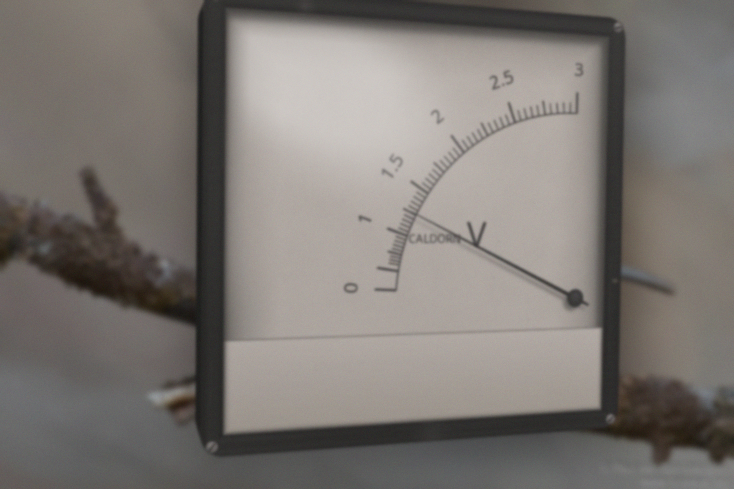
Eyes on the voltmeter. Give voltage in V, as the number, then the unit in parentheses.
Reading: 1.25 (V)
